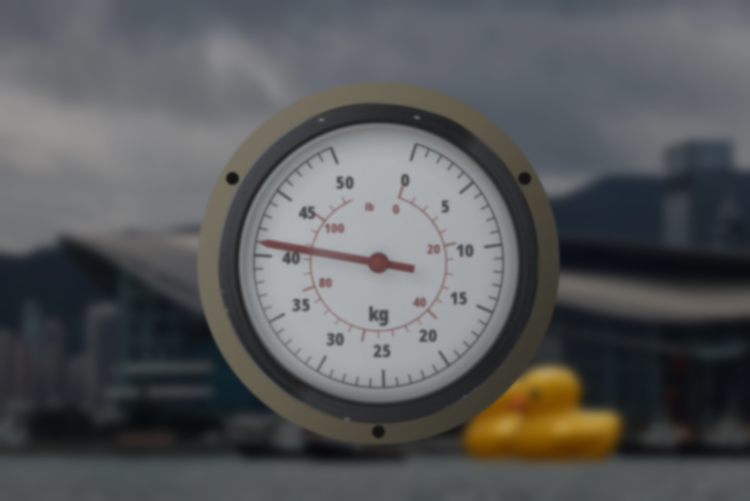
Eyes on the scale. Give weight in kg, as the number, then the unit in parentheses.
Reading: 41 (kg)
